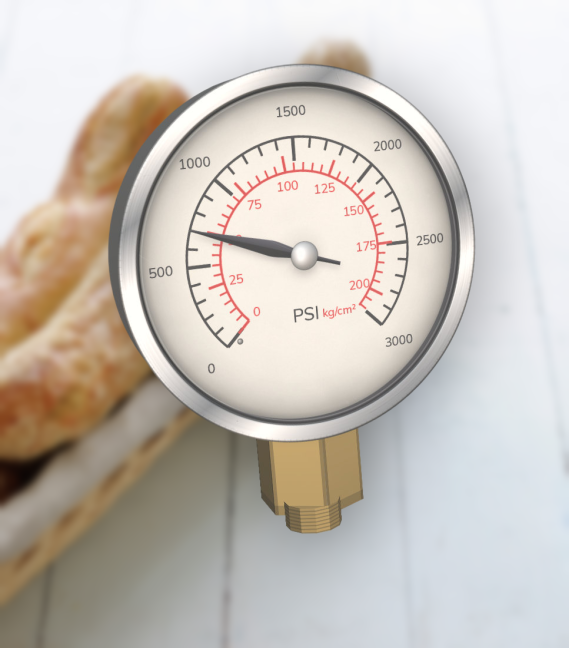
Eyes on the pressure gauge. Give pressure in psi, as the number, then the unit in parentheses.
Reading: 700 (psi)
